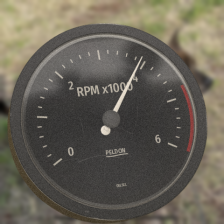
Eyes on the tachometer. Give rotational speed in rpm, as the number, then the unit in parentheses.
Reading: 3900 (rpm)
